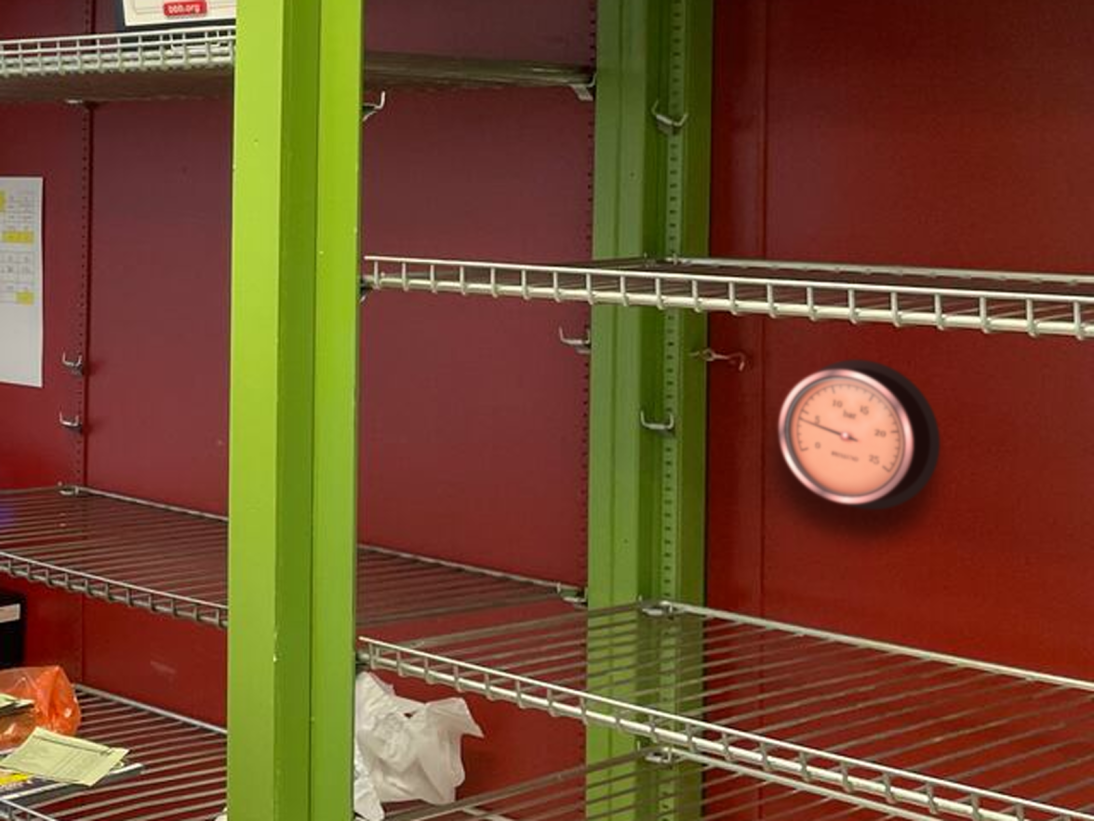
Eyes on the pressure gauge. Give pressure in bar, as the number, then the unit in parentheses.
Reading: 4 (bar)
